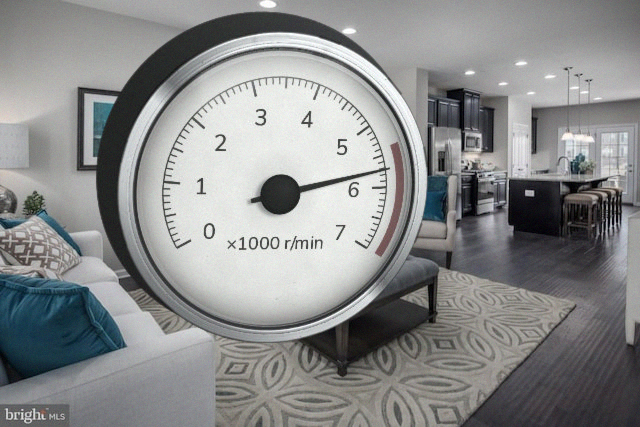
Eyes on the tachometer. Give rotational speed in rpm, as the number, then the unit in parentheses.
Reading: 5700 (rpm)
